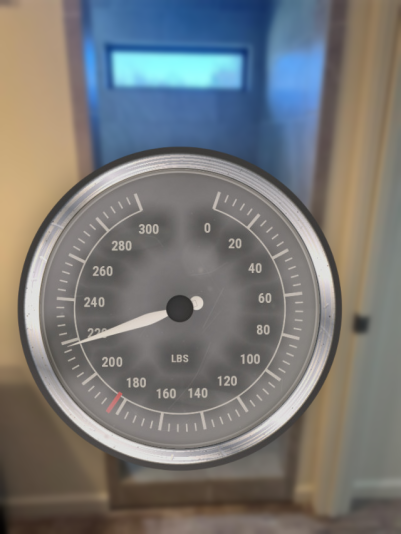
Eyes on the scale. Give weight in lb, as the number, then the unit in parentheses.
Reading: 218 (lb)
